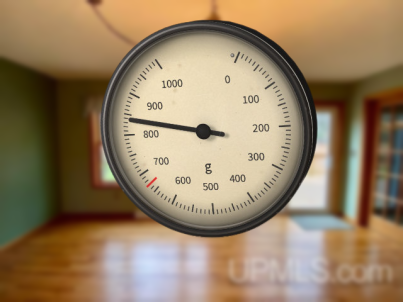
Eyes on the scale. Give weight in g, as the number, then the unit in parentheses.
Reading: 840 (g)
